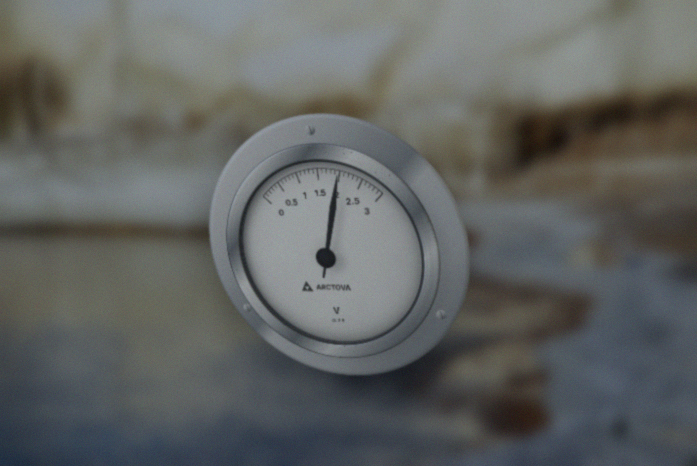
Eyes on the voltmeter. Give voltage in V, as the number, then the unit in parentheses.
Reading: 2 (V)
